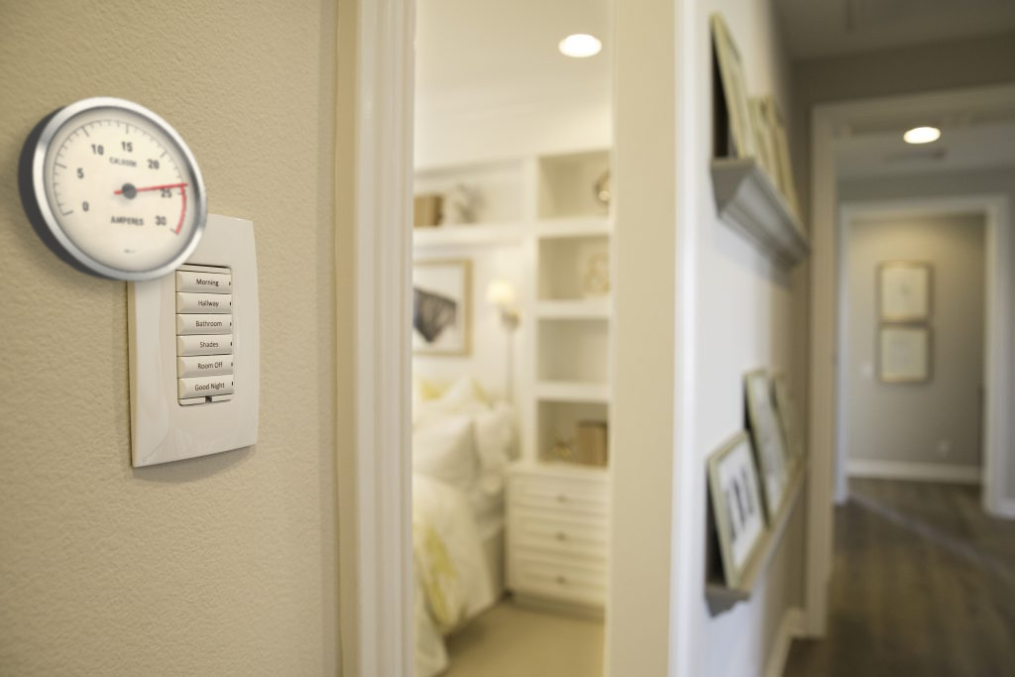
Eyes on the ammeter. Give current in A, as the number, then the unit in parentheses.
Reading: 24 (A)
